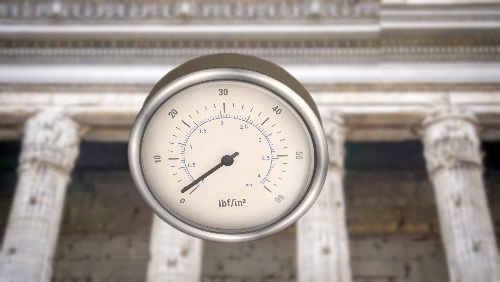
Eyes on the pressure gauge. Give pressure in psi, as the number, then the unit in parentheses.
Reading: 2 (psi)
